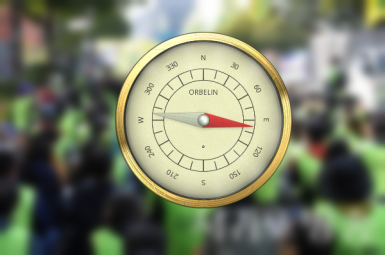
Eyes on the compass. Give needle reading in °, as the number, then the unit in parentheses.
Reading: 97.5 (°)
